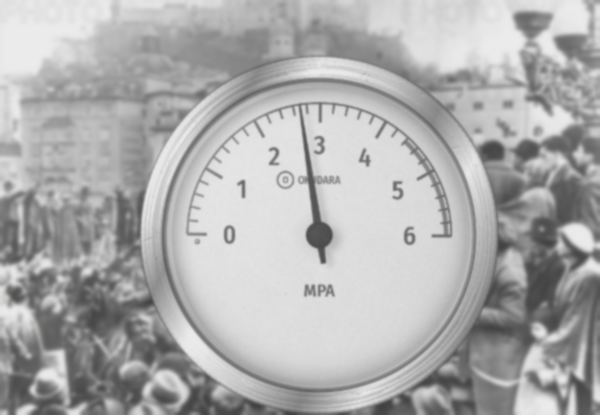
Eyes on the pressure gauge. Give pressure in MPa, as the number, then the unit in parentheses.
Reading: 2.7 (MPa)
